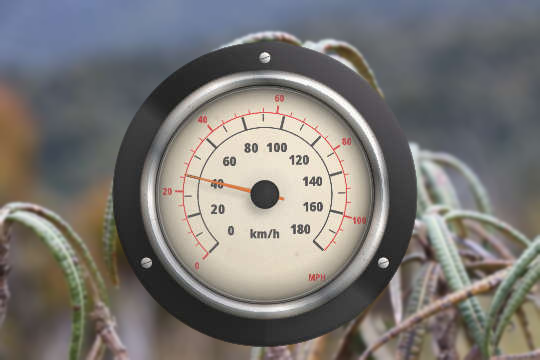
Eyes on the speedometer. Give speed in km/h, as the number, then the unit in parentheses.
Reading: 40 (km/h)
